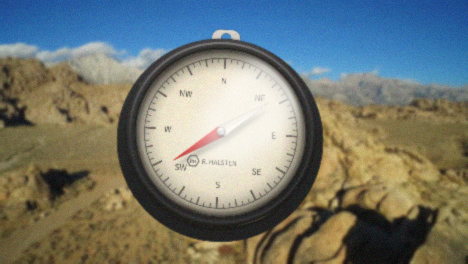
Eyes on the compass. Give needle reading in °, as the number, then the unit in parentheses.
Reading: 235 (°)
